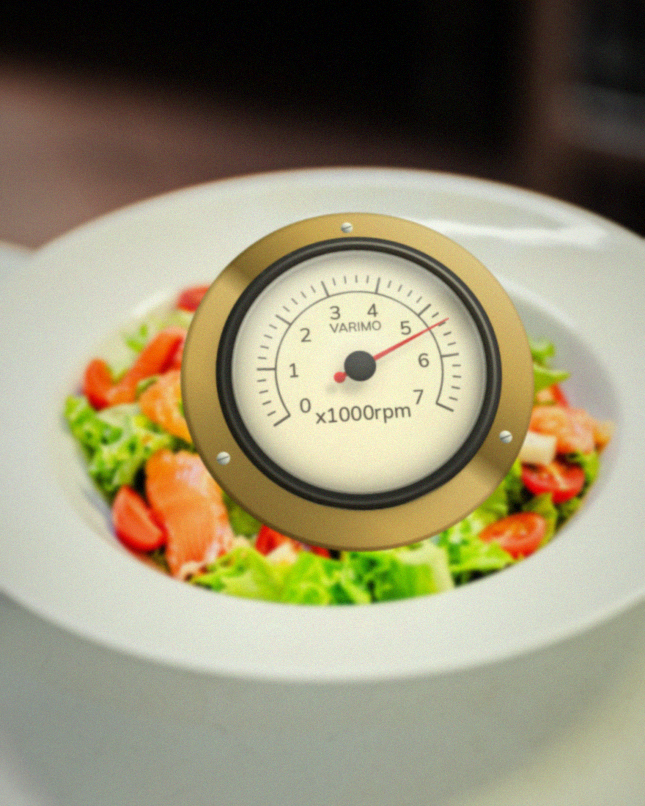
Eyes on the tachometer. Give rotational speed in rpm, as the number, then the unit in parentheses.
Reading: 5400 (rpm)
